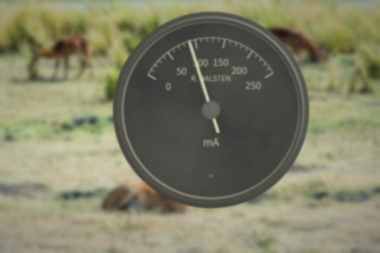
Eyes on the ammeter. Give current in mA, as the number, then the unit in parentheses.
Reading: 90 (mA)
